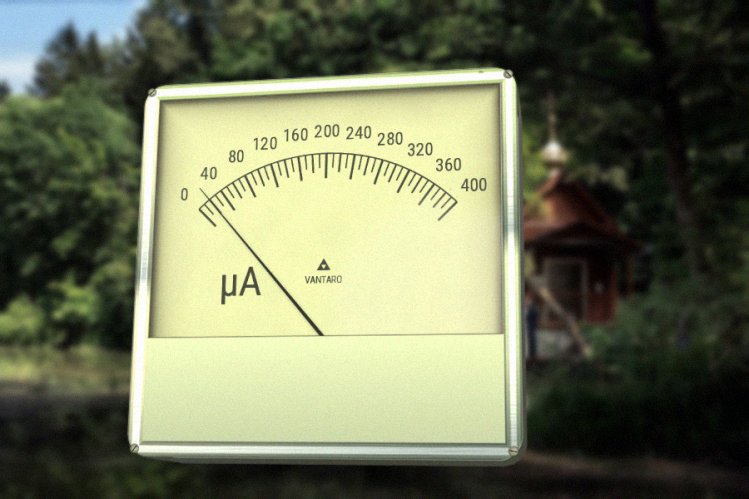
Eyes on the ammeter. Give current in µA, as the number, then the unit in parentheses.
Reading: 20 (µA)
